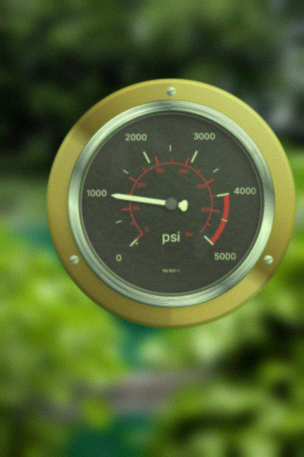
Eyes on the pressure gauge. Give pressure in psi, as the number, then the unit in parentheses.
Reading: 1000 (psi)
